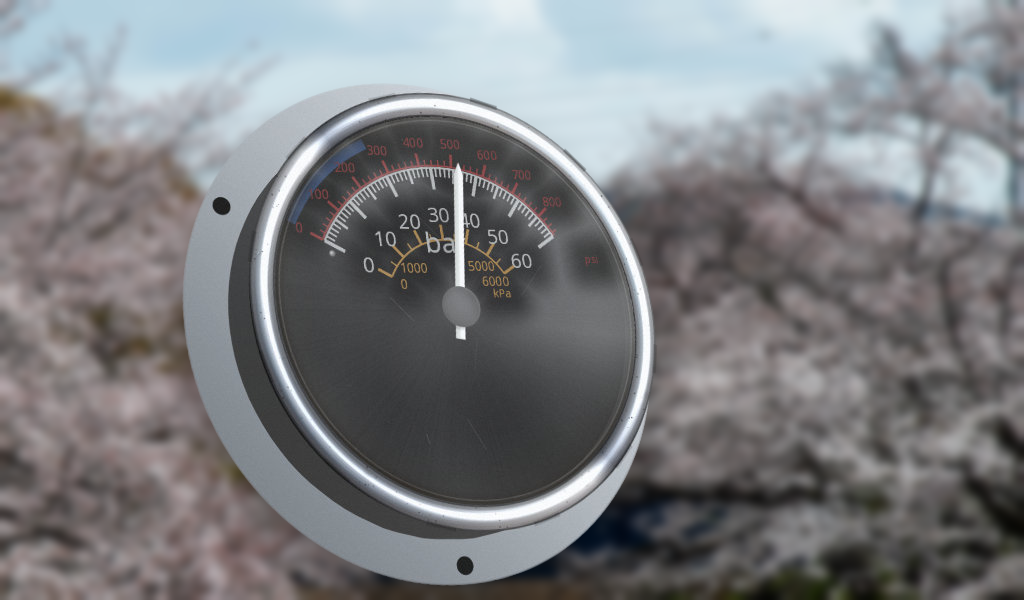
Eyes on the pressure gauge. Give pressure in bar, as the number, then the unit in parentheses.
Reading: 35 (bar)
